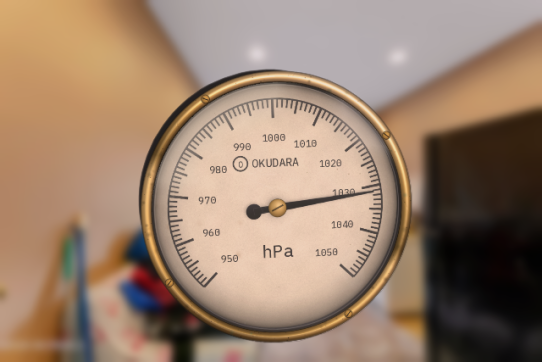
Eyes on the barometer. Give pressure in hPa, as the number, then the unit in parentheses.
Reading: 1031 (hPa)
